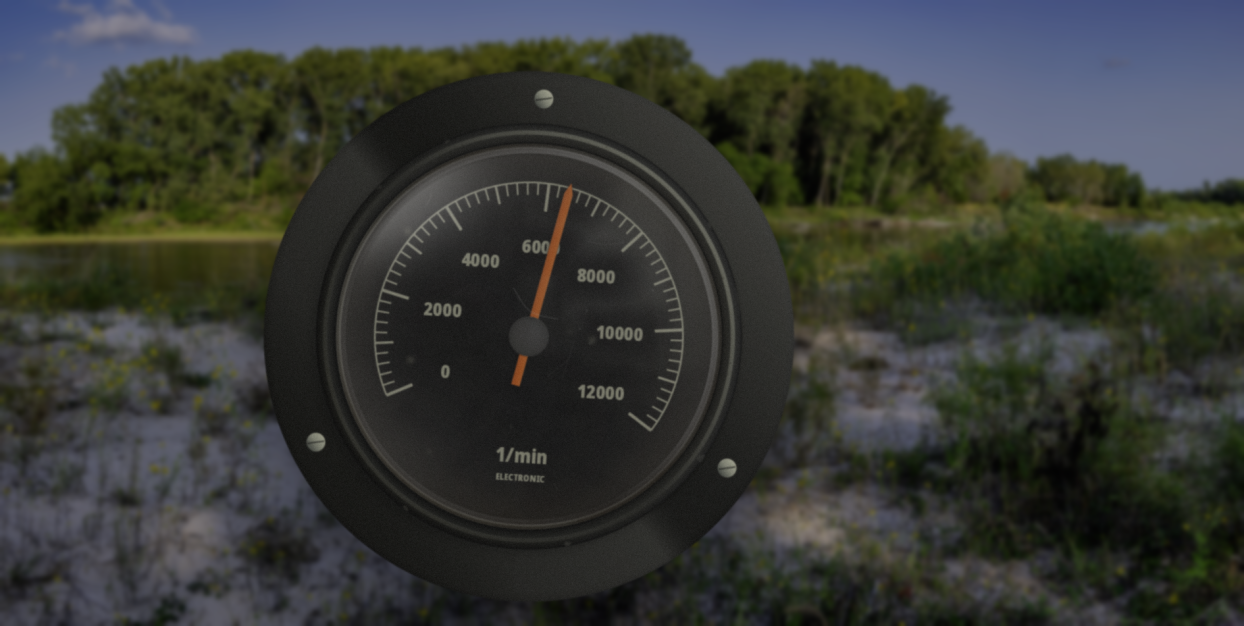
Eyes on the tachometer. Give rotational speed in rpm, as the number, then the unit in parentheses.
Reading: 6400 (rpm)
